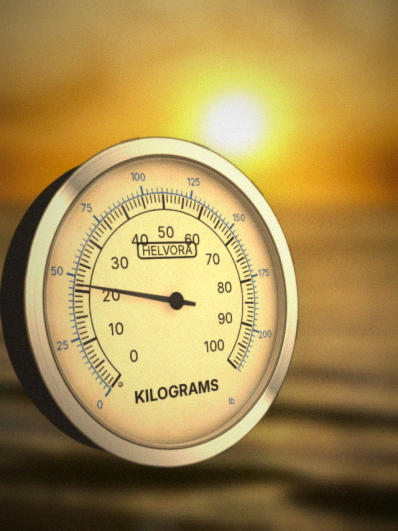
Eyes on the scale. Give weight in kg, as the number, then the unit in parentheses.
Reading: 21 (kg)
